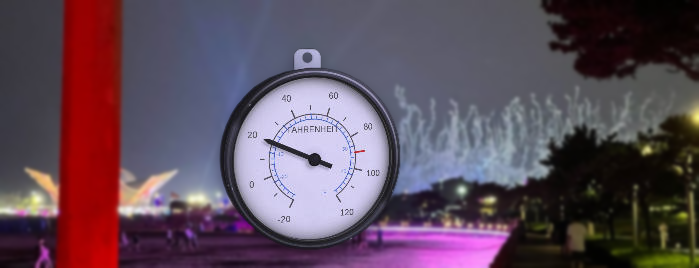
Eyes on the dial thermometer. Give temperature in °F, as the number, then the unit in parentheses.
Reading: 20 (°F)
